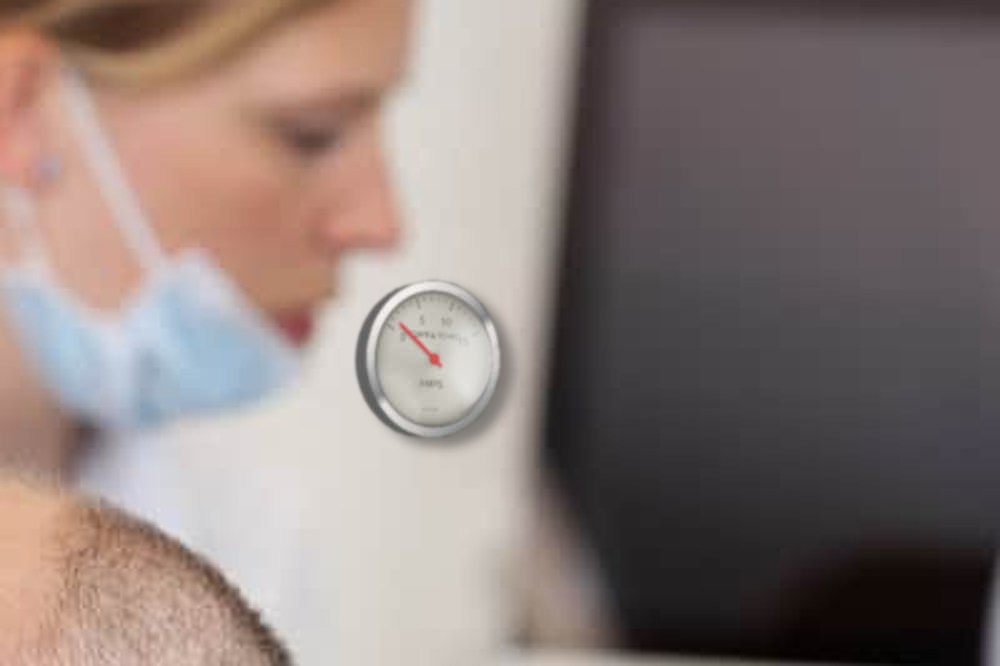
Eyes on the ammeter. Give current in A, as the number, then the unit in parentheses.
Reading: 1 (A)
